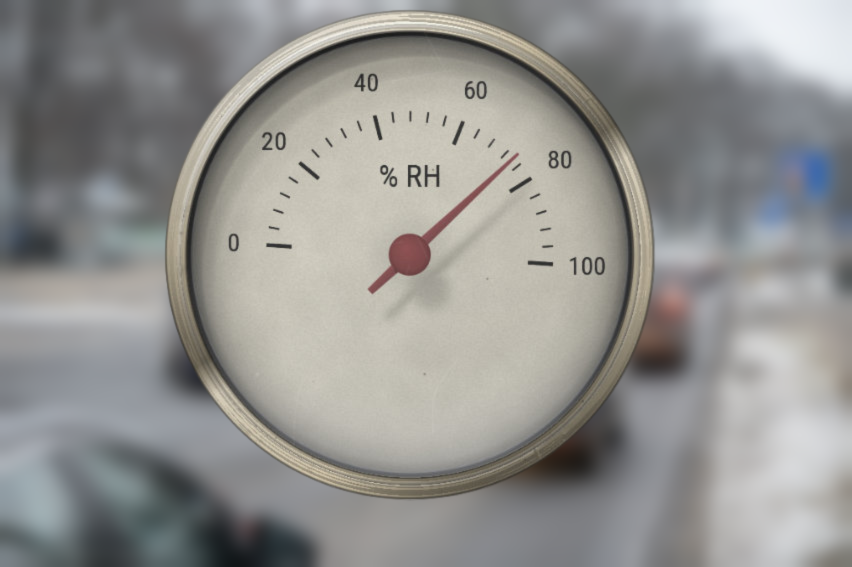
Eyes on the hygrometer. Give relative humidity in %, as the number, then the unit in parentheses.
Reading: 74 (%)
